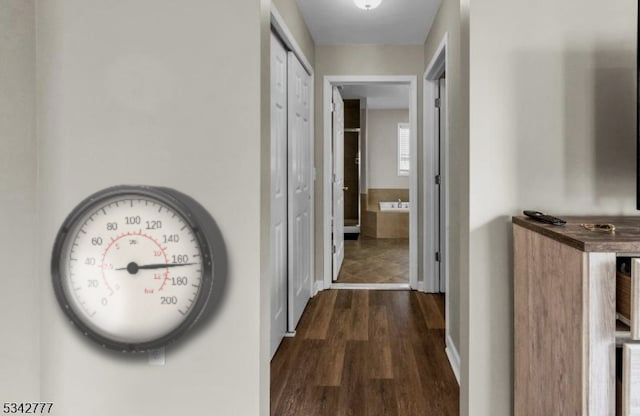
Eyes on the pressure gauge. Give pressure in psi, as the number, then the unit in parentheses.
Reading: 165 (psi)
